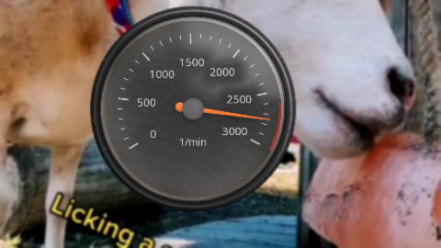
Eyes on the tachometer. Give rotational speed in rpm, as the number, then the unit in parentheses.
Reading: 2750 (rpm)
